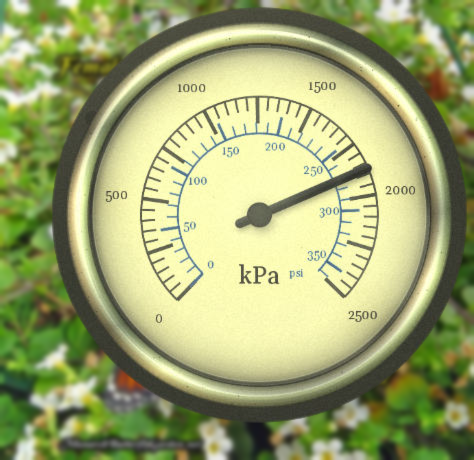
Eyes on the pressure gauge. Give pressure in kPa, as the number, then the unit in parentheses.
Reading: 1875 (kPa)
